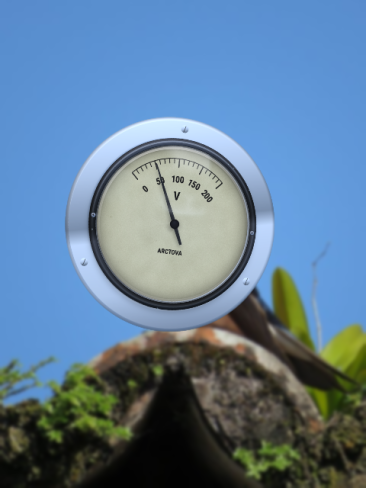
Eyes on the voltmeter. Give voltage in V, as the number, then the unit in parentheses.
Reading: 50 (V)
